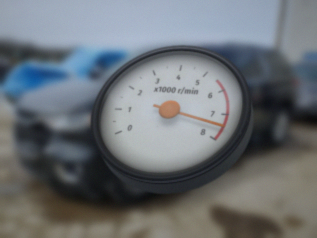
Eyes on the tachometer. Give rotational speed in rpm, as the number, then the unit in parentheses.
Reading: 7500 (rpm)
